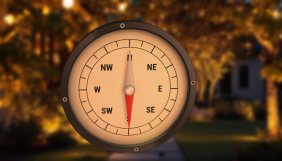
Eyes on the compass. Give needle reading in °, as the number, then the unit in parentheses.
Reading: 180 (°)
